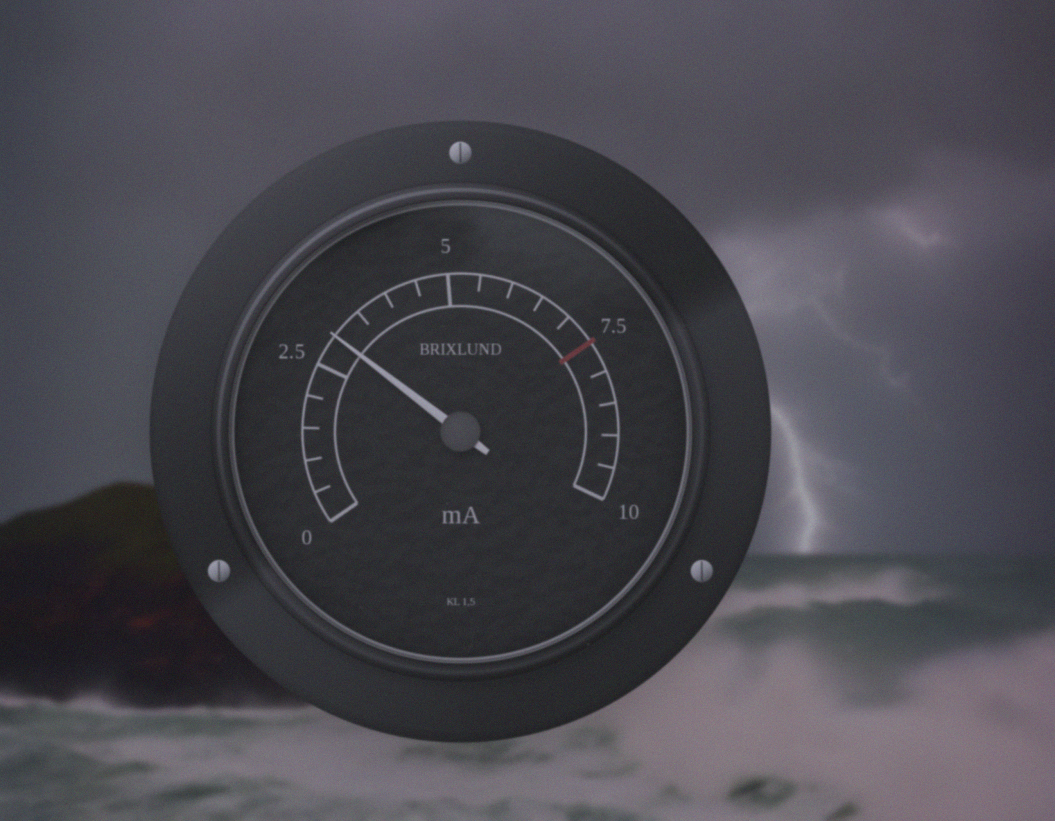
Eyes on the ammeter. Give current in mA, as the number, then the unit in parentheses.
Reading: 3 (mA)
